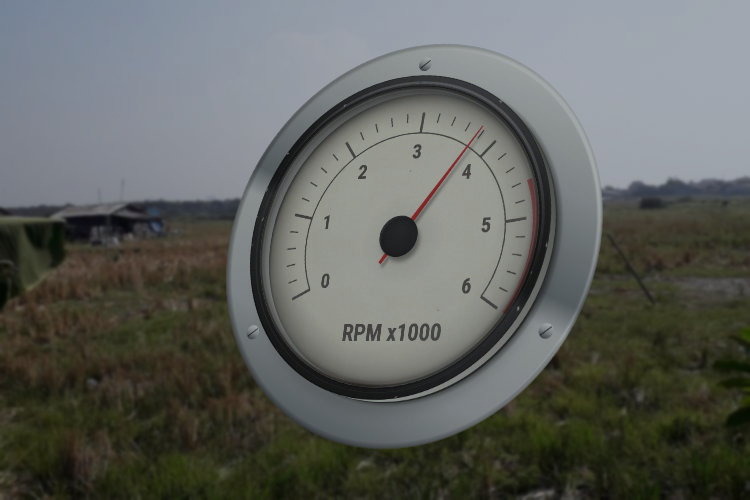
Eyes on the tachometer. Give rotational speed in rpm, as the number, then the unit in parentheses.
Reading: 3800 (rpm)
